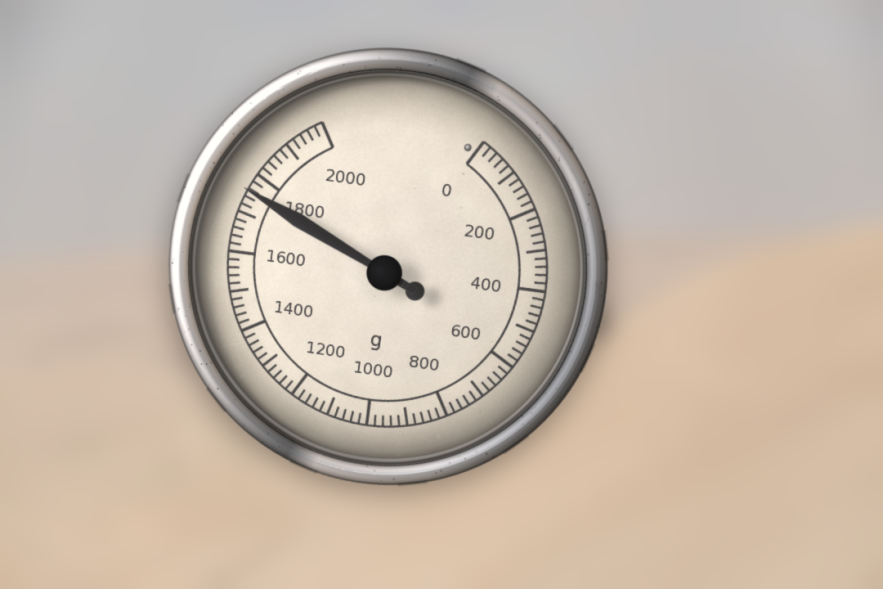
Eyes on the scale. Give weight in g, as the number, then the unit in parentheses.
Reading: 1760 (g)
